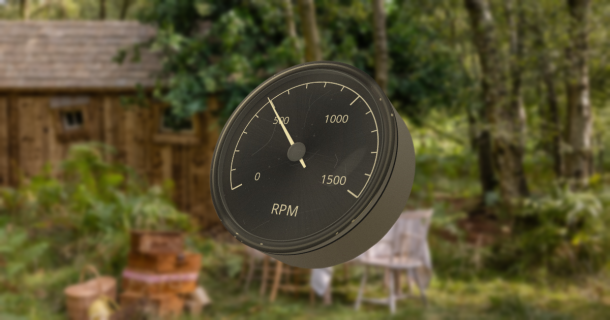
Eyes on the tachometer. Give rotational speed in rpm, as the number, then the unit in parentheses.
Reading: 500 (rpm)
